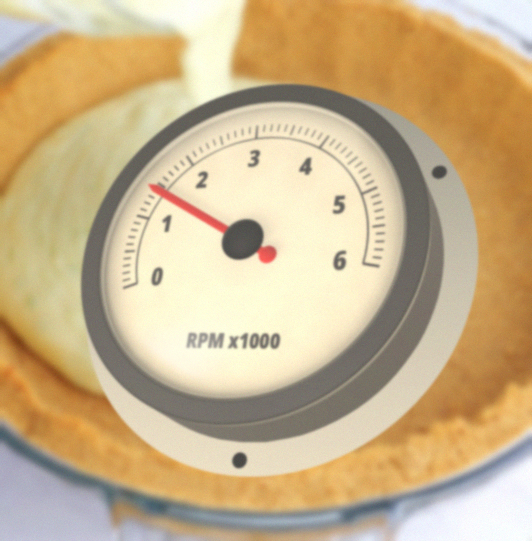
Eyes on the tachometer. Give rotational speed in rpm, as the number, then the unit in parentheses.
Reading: 1400 (rpm)
